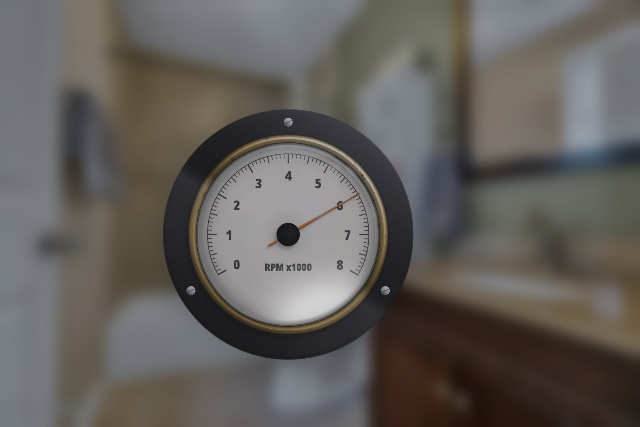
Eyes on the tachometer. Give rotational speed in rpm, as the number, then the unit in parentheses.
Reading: 6000 (rpm)
